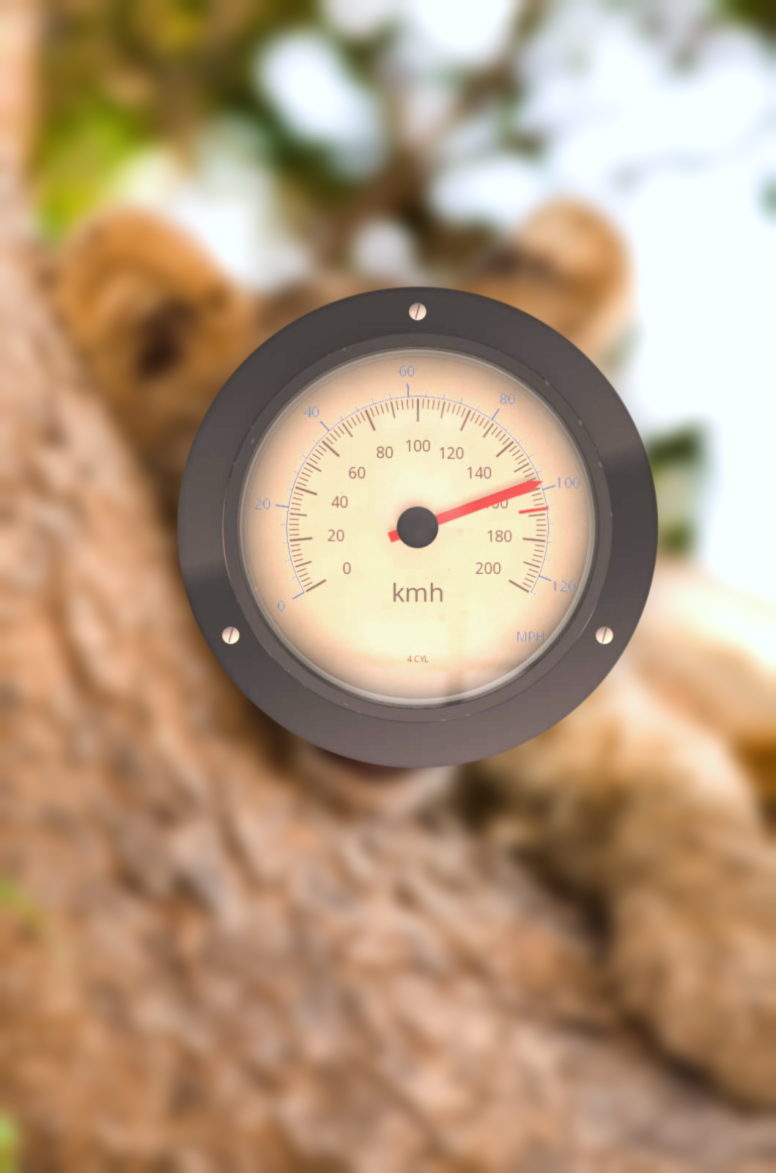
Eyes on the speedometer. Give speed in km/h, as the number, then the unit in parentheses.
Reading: 158 (km/h)
